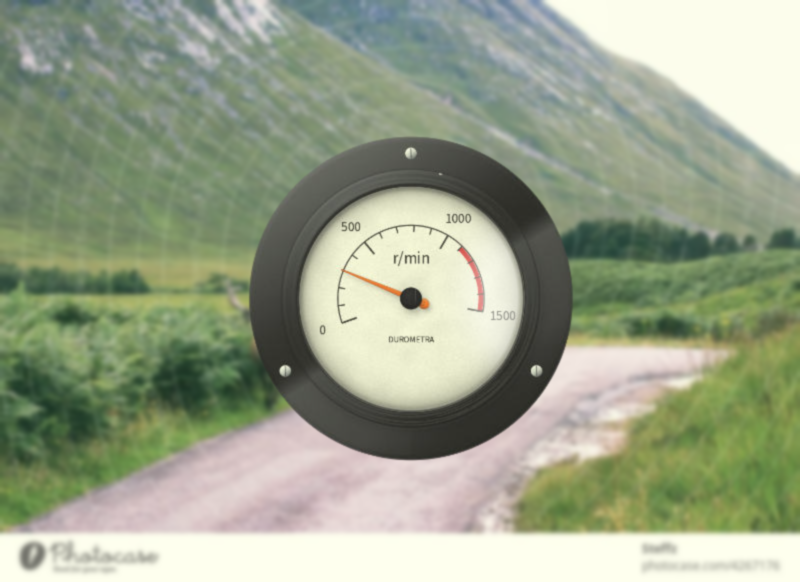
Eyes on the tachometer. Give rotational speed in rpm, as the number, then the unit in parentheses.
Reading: 300 (rpm)
